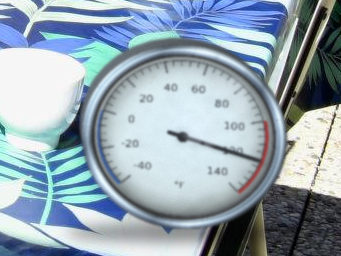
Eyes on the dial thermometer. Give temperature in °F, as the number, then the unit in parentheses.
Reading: 120 (°F)
